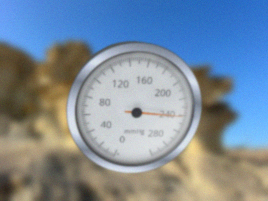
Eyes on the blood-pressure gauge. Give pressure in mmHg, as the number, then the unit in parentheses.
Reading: 240 (mmHg)
